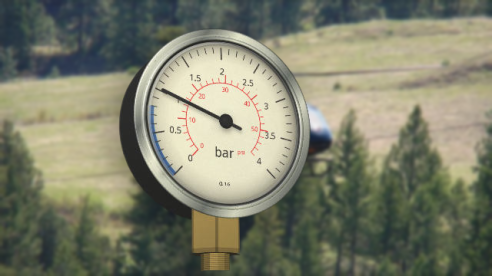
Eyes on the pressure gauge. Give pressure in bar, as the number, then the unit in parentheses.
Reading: 1 (bar)
